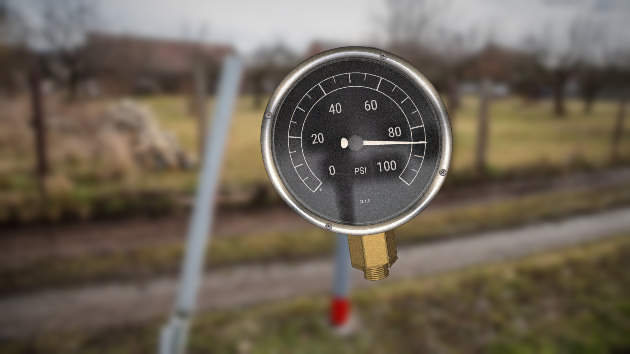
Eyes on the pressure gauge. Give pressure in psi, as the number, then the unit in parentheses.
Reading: 85 (psi)
